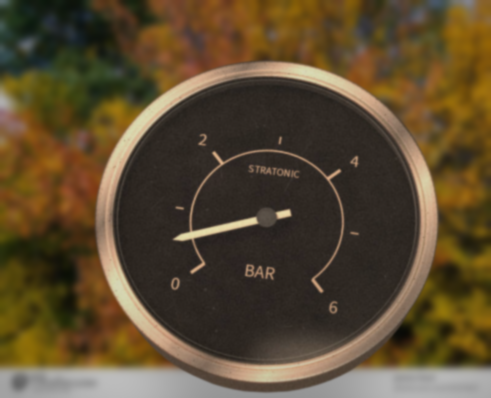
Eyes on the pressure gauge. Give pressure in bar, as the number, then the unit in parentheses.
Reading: 0.5 (bar)
